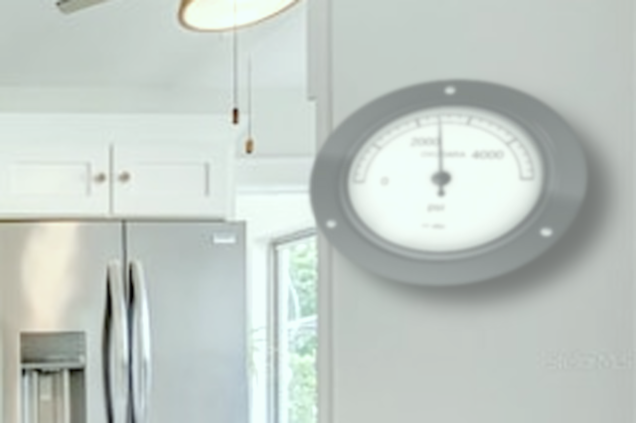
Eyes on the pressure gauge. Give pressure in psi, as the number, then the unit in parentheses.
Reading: 2400 (psi)
